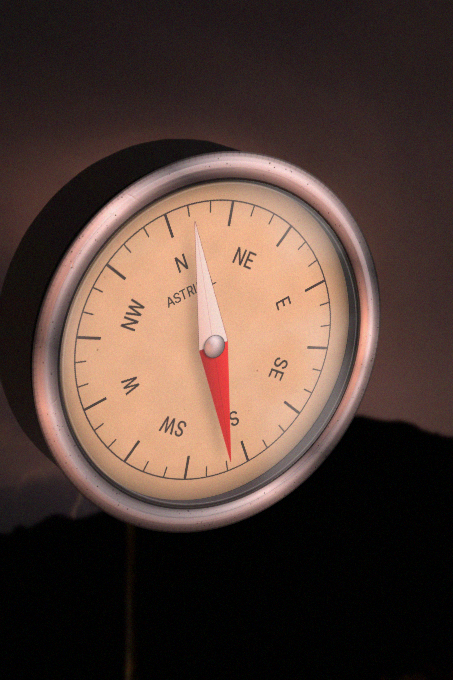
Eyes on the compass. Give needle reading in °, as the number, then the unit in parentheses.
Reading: 190 (°)
